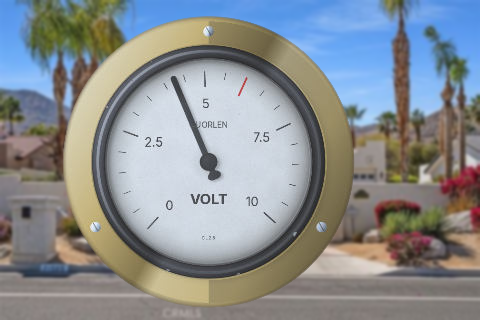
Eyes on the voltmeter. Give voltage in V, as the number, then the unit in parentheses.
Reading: 4.25 (V)
